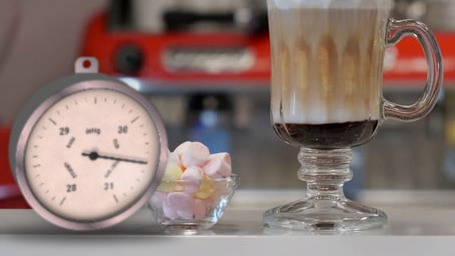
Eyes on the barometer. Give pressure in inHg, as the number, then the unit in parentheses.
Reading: 30.5 (inHg)
